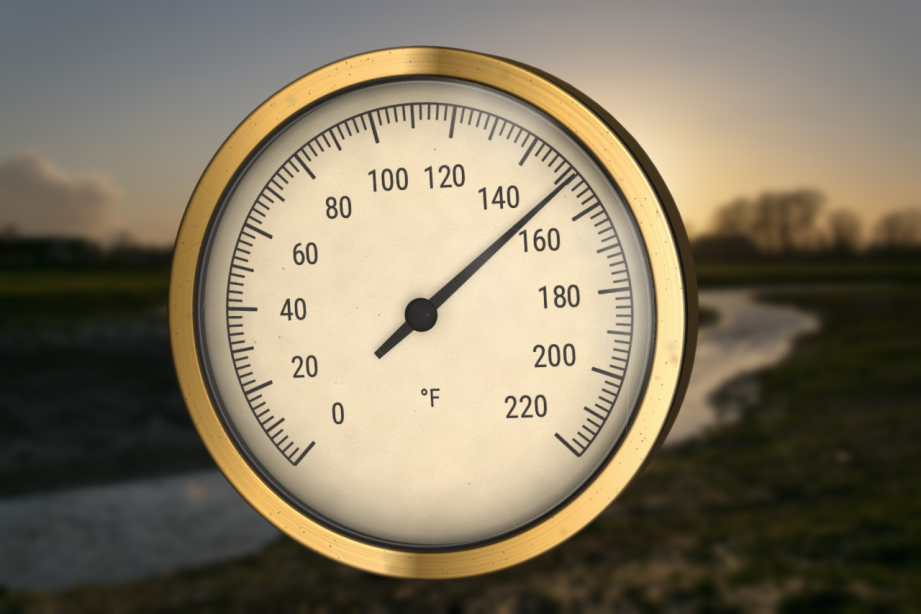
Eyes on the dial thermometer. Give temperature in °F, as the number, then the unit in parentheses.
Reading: 152 (°F)
